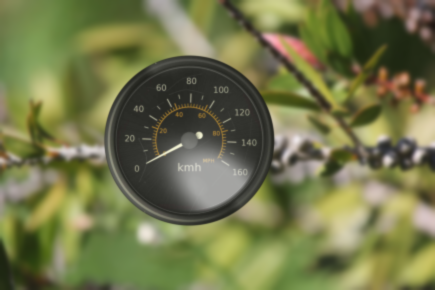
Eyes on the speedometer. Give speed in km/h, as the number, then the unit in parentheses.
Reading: 0 (km/h)
